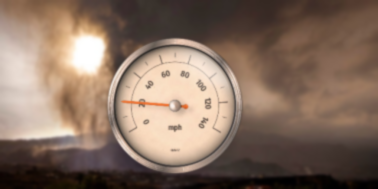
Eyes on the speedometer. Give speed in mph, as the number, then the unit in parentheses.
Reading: 20 (mph)
